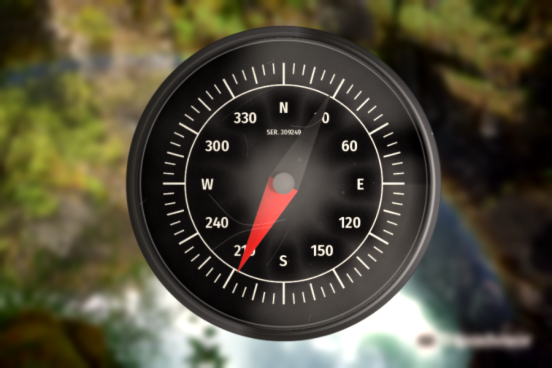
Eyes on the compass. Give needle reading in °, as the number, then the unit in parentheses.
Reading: 207.5 (°)
